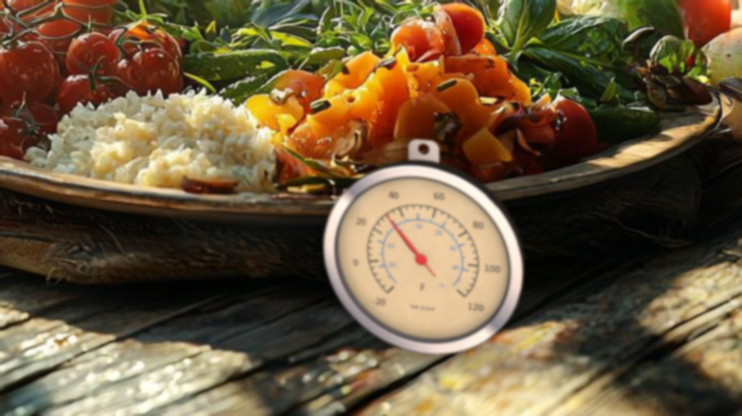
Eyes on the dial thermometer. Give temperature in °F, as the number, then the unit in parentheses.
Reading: 32 (°F)
